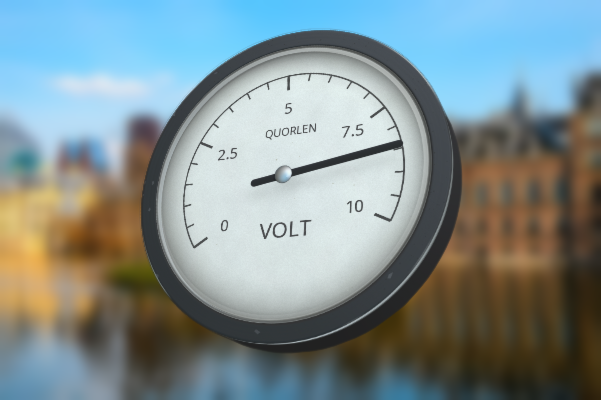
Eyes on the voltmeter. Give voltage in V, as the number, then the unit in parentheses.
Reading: 8.5 (V)
